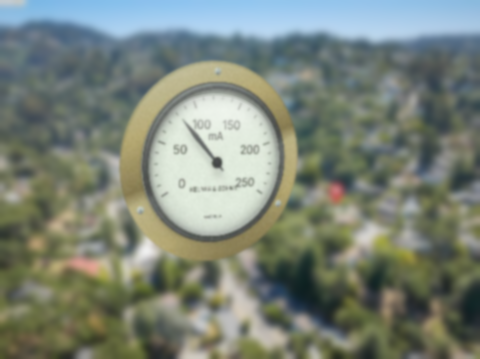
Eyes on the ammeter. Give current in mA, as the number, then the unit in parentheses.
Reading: 80 (mA)
